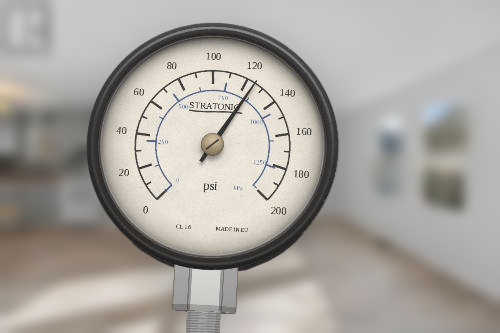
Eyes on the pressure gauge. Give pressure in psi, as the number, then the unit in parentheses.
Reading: 125 (psi)
